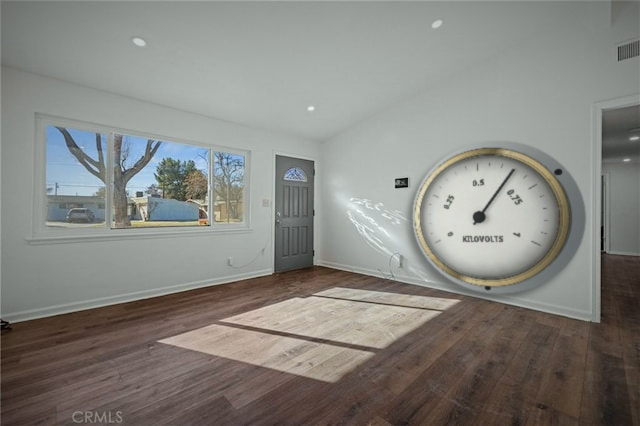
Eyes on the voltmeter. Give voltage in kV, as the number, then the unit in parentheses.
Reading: 0.65 (kV)
